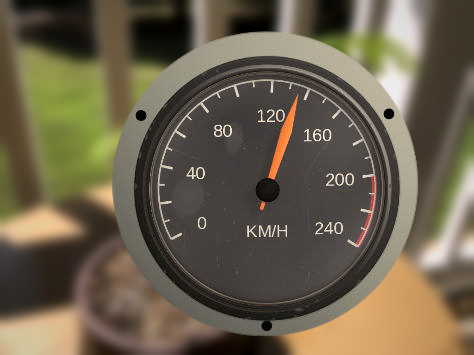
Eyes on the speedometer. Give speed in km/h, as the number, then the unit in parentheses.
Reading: 135 (km/h)
